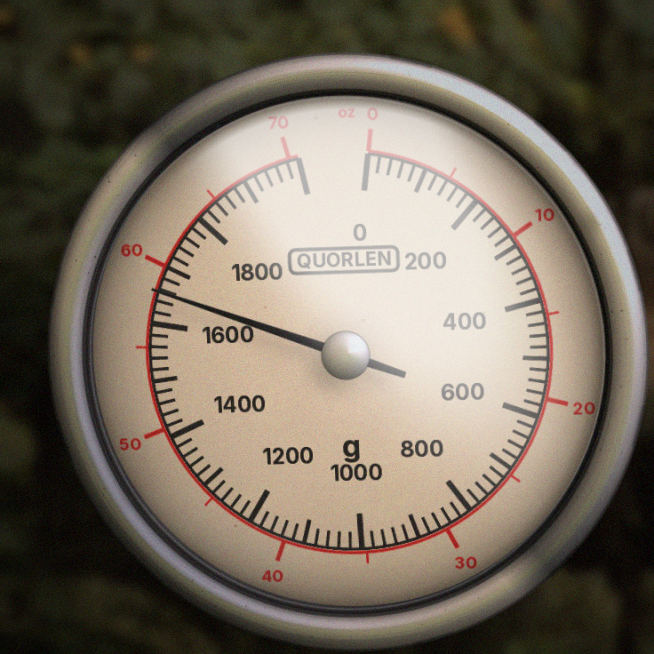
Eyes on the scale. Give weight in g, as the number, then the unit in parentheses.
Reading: 1660 (g)
